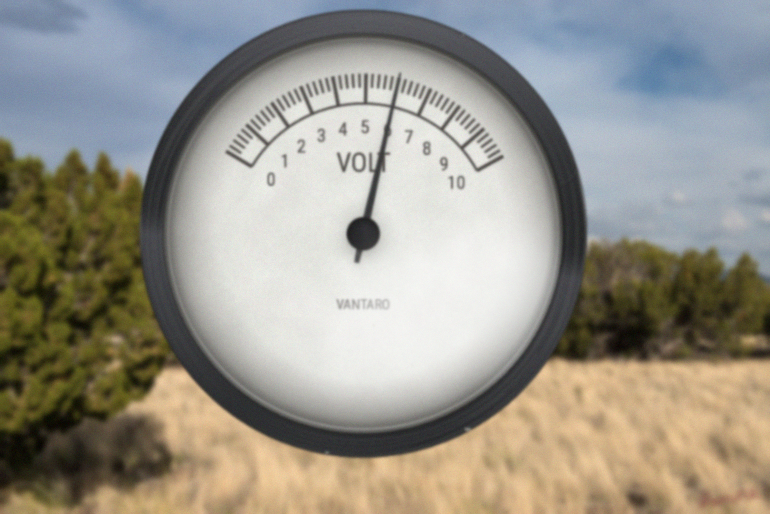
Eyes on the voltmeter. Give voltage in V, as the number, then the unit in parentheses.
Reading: 6 (V)
